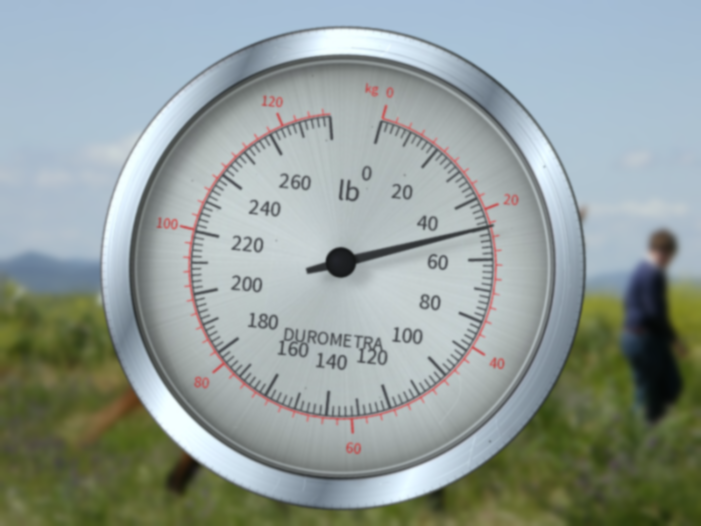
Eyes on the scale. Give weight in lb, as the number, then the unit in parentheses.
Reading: 50 (lb)
